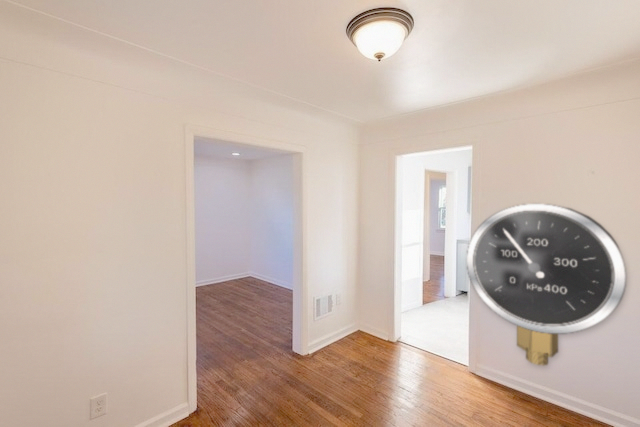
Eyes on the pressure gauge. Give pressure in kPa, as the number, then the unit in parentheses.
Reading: 140 (kPa)
